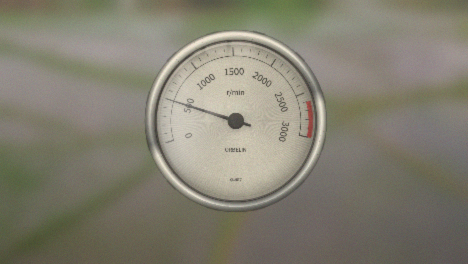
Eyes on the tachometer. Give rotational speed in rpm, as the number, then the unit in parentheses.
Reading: 500 (rpm)
